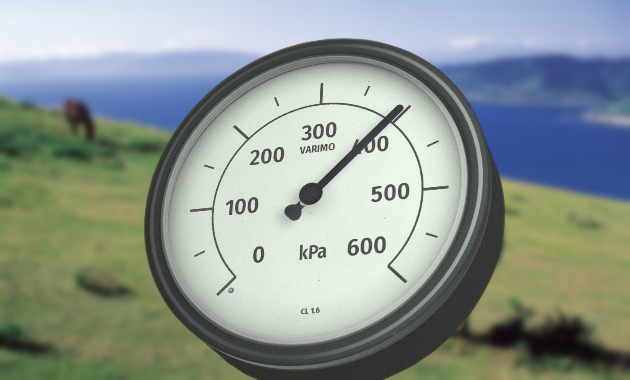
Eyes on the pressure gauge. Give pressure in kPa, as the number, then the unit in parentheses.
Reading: 400 (kPa)
